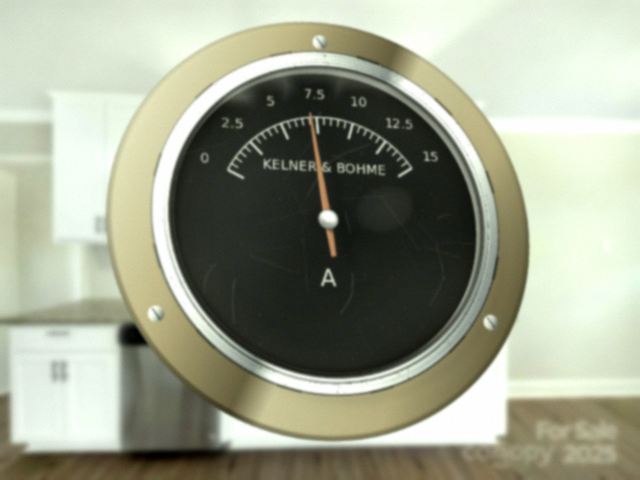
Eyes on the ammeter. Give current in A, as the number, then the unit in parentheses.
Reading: 7 (A)
